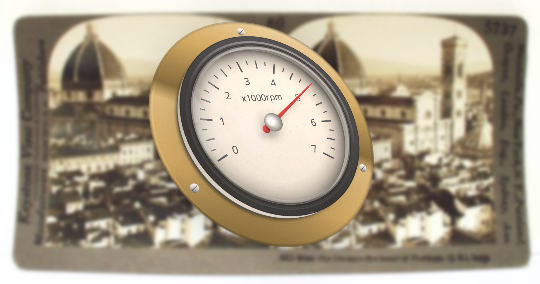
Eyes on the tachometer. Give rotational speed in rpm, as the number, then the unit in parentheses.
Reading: 5000 (rpm)
